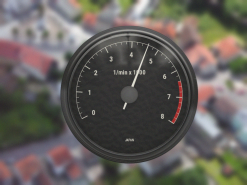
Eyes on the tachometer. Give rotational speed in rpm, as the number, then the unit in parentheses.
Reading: 4600 (rpm)
